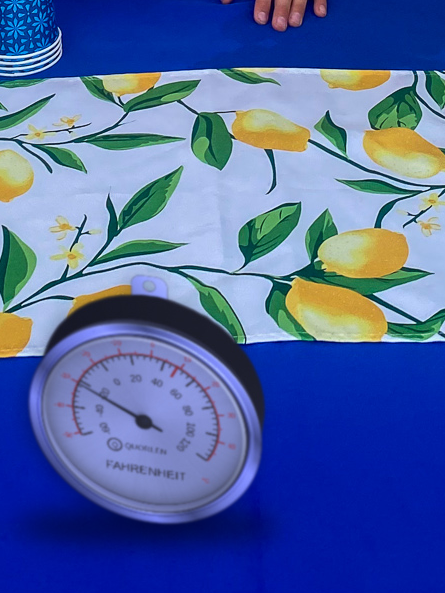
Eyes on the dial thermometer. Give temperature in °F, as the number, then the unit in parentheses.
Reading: -20 (°F)
